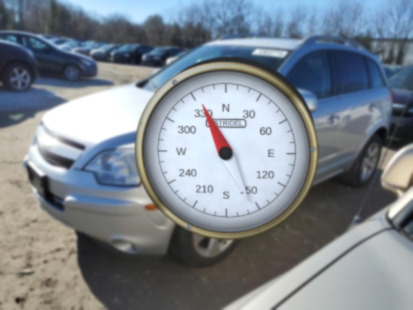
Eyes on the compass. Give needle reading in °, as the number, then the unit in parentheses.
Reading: 335 (°)
